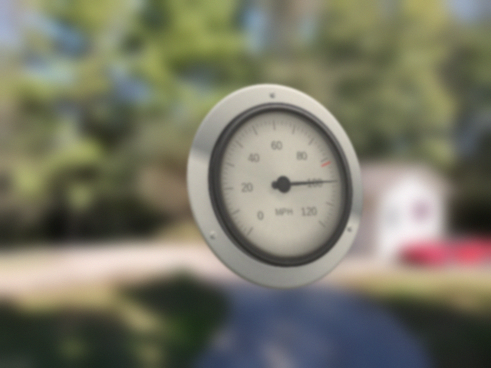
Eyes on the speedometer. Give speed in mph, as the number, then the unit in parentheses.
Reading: 100 (mph)
